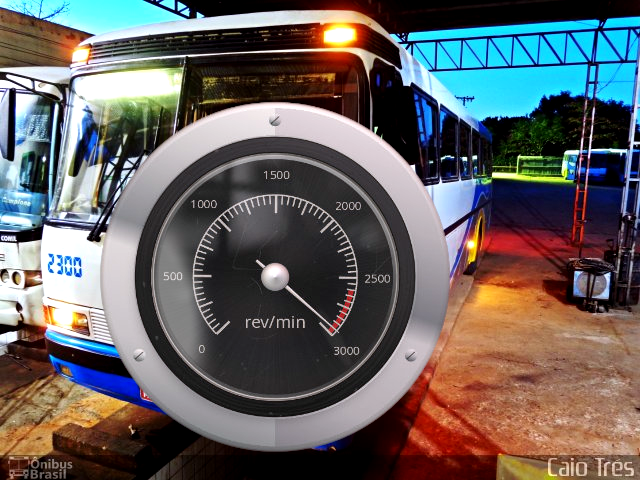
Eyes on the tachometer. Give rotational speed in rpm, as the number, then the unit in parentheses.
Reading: 2950 (rpm)
